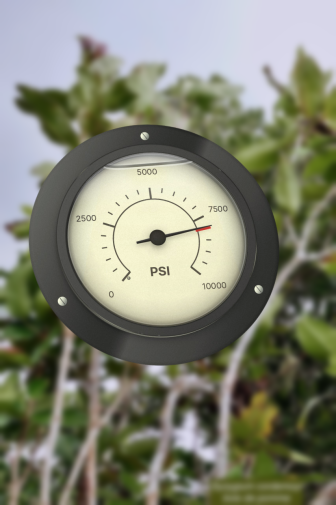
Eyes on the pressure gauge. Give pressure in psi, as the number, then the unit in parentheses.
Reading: 8000 (psi)
